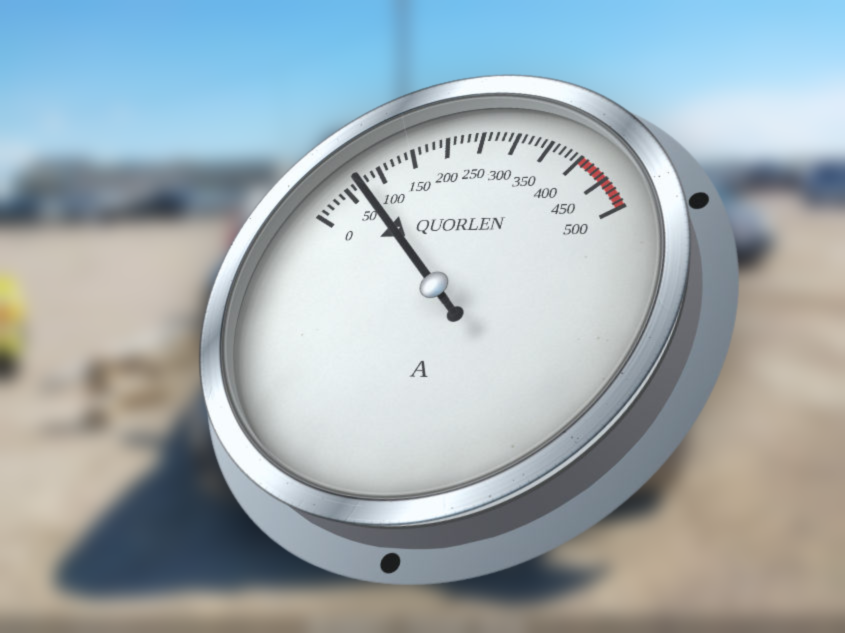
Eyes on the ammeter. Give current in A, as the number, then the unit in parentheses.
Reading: 70 (A)
